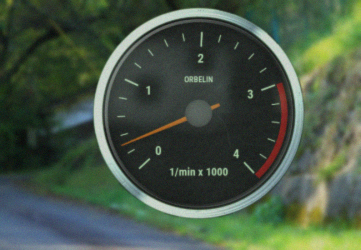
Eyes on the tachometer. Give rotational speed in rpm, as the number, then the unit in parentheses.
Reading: 300 (rpm)
